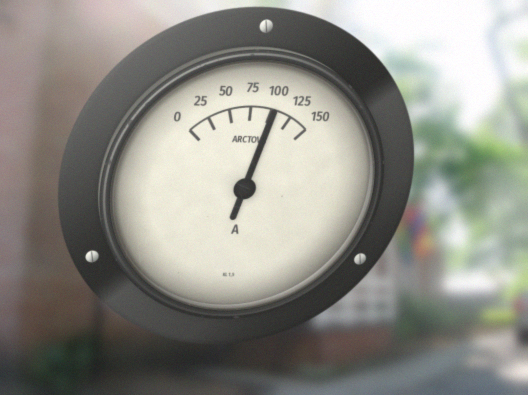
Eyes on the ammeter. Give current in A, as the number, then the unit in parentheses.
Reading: 100 (A)
